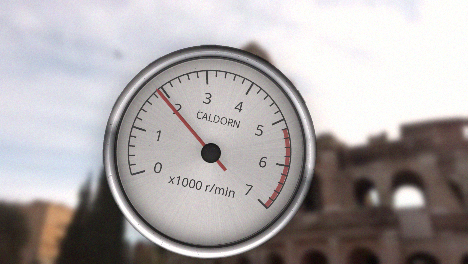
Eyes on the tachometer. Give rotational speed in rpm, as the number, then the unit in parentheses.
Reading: 1900 (rpm)
